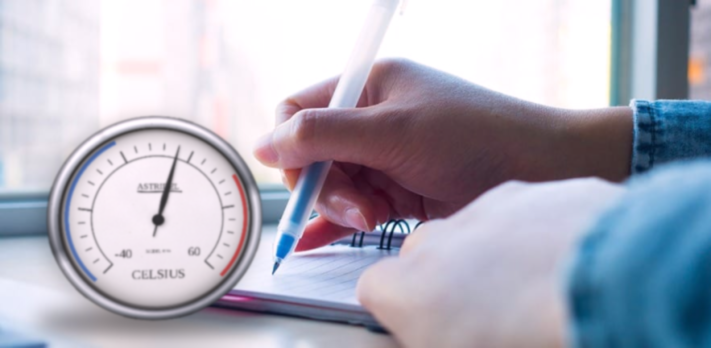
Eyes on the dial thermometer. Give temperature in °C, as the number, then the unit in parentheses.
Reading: 16 (°C)
